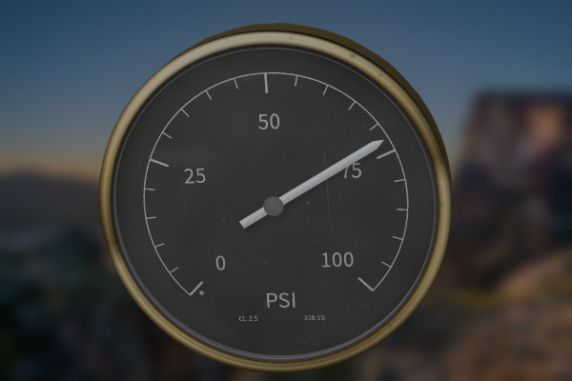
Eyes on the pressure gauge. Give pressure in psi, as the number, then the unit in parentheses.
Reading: 72.5 (psi)
